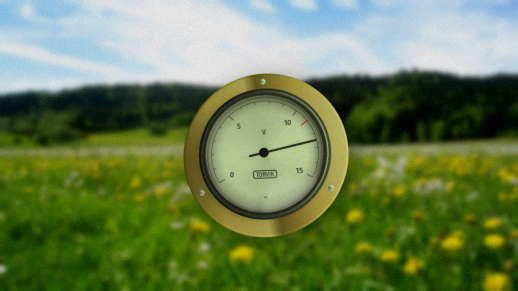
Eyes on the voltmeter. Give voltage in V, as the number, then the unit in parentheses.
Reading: 12.5 (V)
